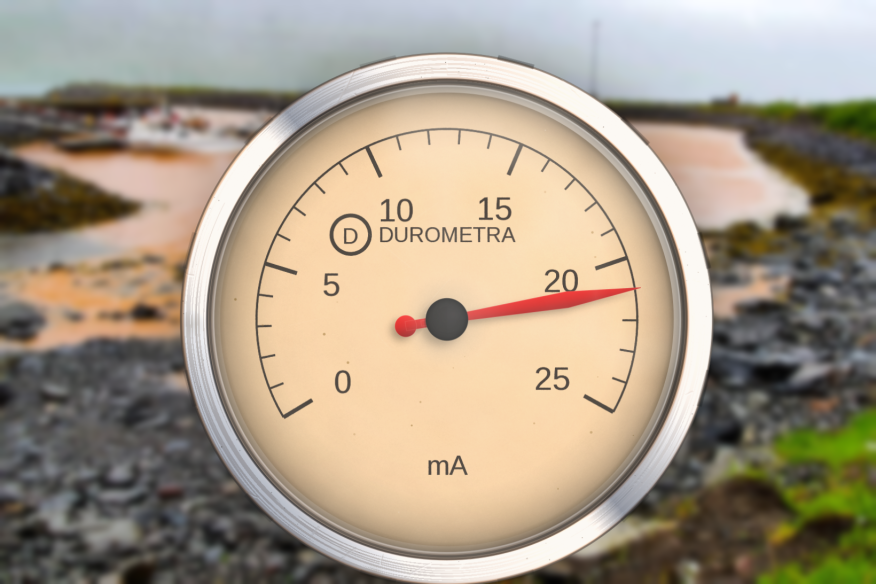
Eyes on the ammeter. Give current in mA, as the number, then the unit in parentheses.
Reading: 21 (mA)
